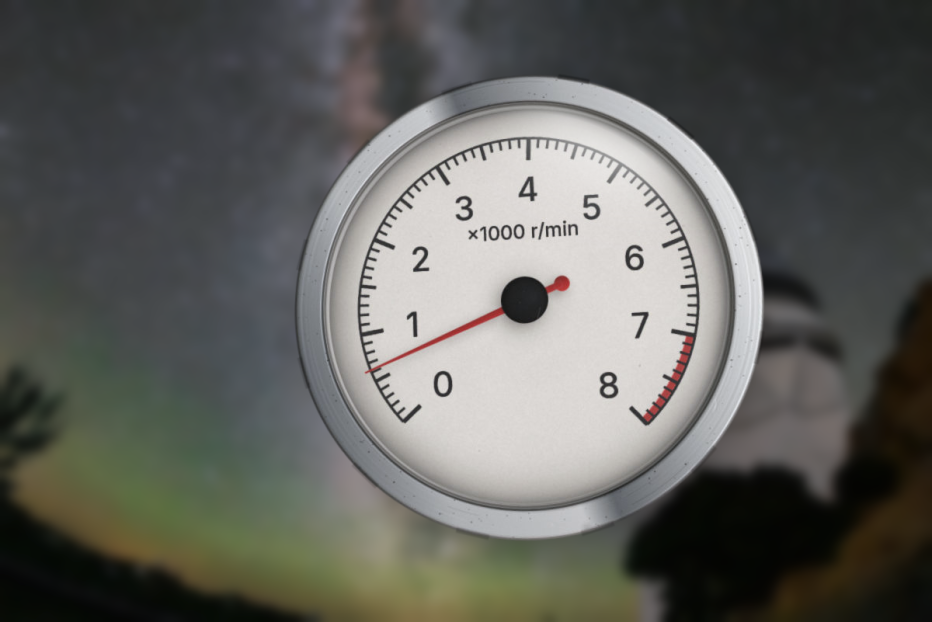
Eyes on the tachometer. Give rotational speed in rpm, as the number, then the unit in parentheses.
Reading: 600 (rpm)
